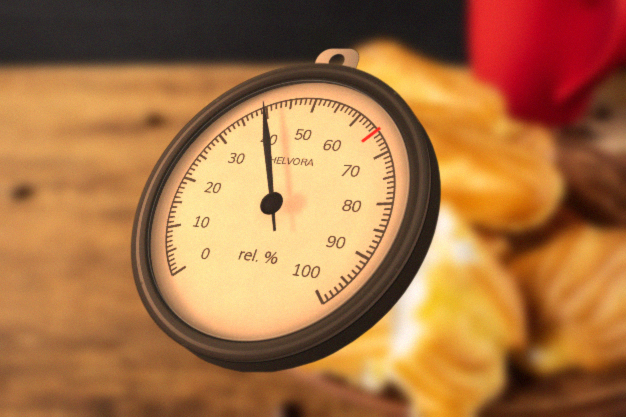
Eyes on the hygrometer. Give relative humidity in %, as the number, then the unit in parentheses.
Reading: 40 (%)
